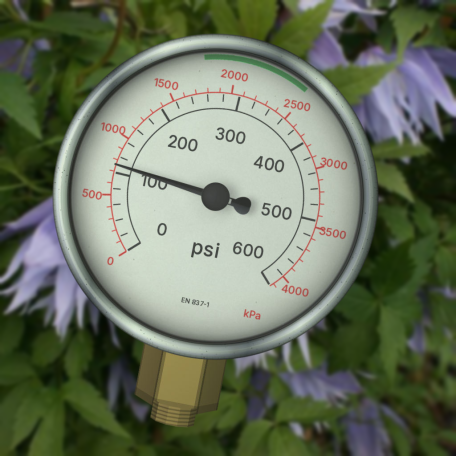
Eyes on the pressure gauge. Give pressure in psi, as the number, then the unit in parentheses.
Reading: 110 (psi)
